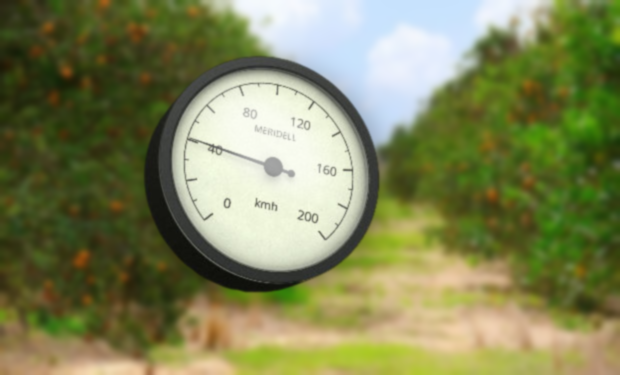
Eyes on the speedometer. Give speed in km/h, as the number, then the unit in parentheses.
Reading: 40 (km/h)
